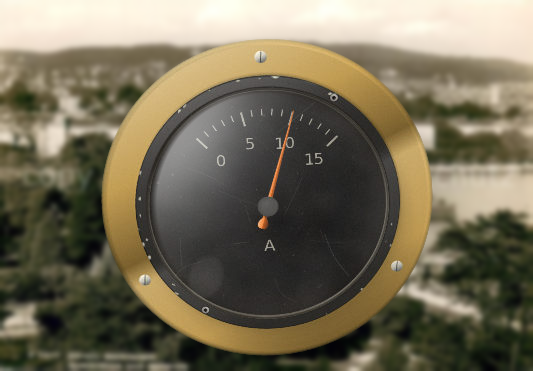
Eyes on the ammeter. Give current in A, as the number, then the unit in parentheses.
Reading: 10 (A)
